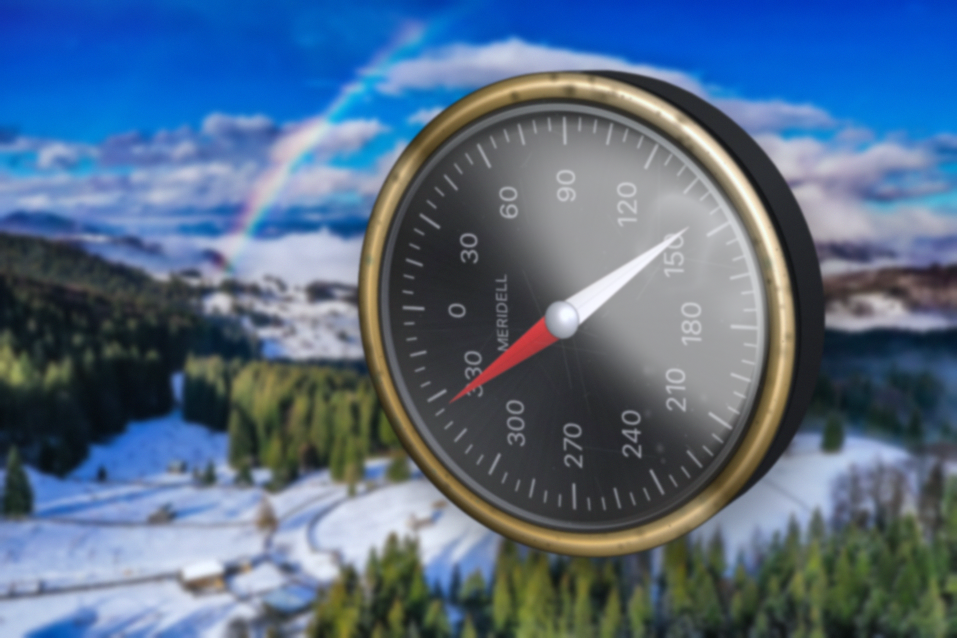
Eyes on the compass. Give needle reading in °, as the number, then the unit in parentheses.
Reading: 325 (°)
